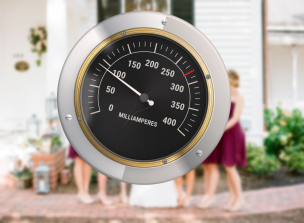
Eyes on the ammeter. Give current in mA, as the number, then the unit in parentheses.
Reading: 90 (mA)
